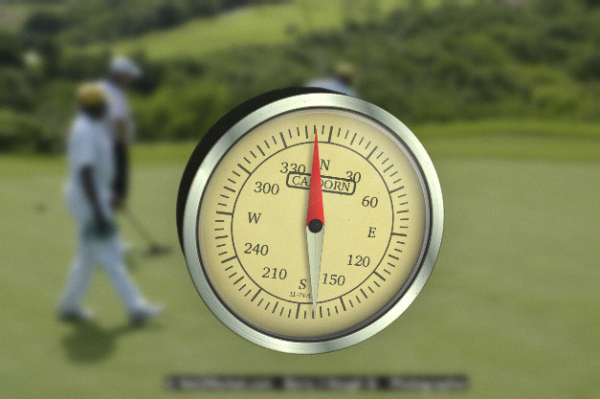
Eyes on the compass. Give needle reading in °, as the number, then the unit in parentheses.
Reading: 350 (°)
